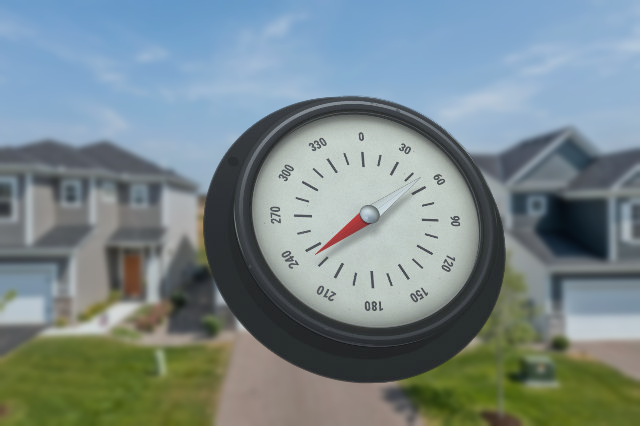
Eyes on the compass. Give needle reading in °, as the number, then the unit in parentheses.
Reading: 232.5 (°)
